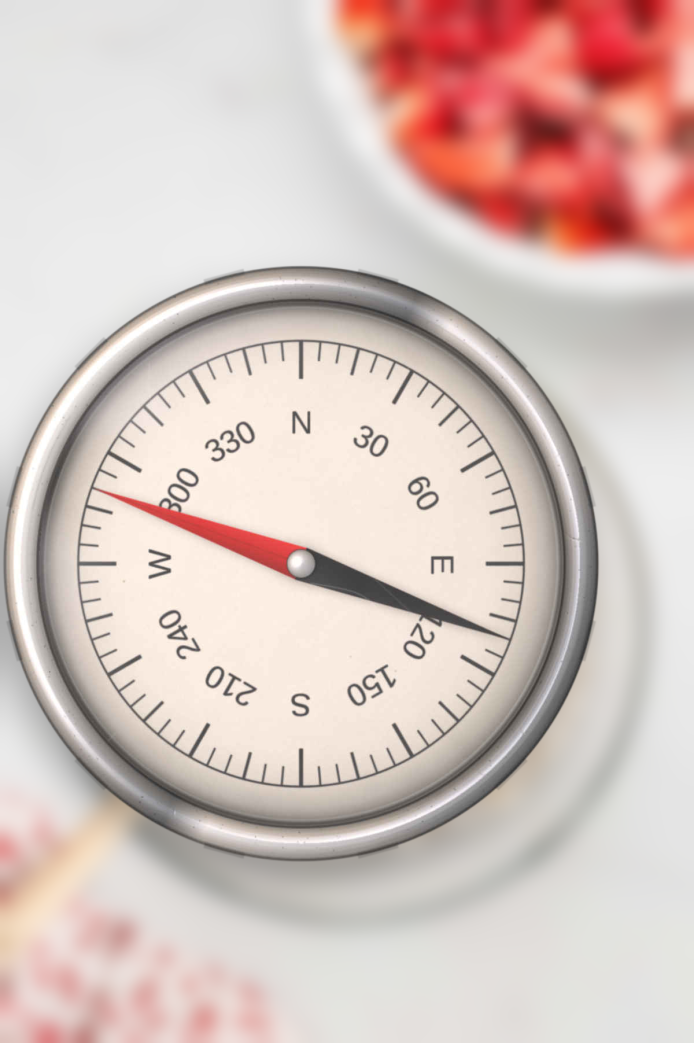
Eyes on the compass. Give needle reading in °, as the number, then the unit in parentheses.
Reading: 290 (°)
